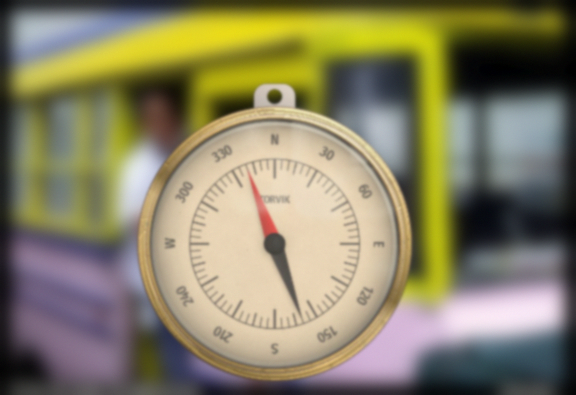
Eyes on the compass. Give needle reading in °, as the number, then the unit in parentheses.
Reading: 340 (°)
